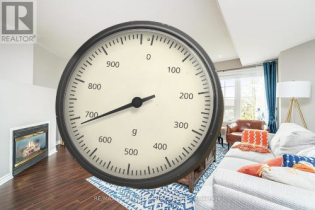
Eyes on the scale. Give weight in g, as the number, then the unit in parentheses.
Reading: 680 (g)
